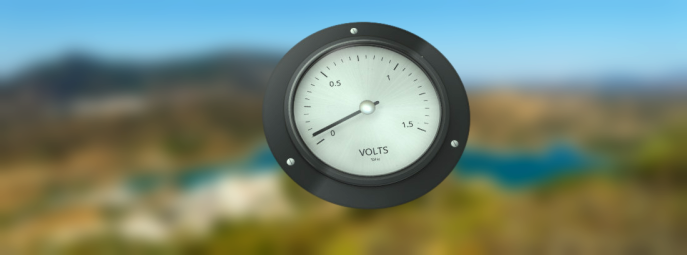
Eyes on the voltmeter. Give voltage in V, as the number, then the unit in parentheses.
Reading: 0.05 (V)
